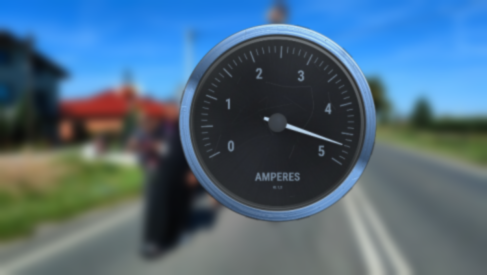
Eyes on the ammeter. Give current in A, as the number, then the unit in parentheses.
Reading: 4.7 (A)
